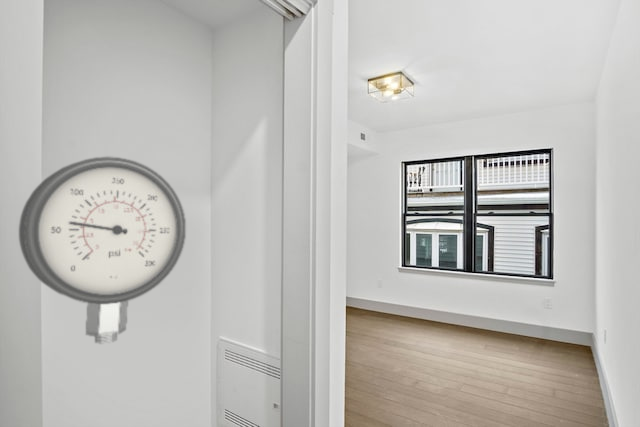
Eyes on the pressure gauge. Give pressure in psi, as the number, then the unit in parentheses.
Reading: 60 (psi)
